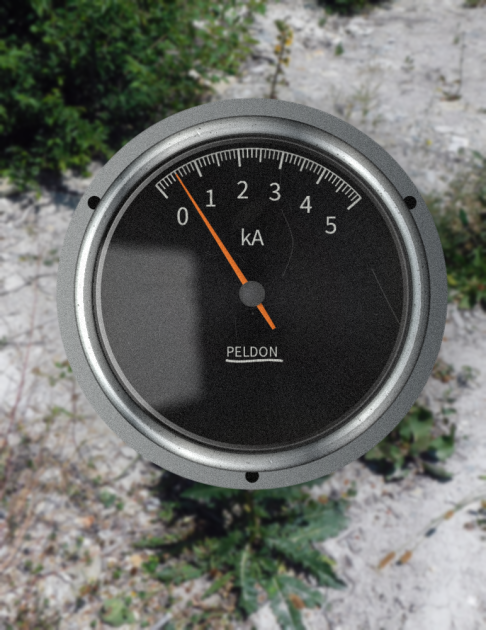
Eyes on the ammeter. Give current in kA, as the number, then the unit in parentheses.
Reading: 0.5 (kA)
